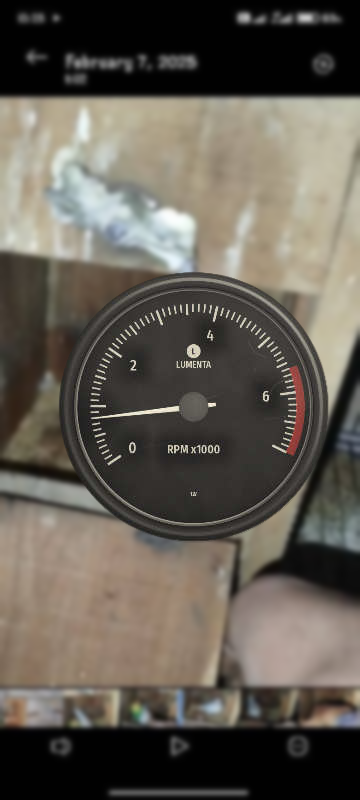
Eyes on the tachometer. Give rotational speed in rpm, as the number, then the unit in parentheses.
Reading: 800 (rpm)
